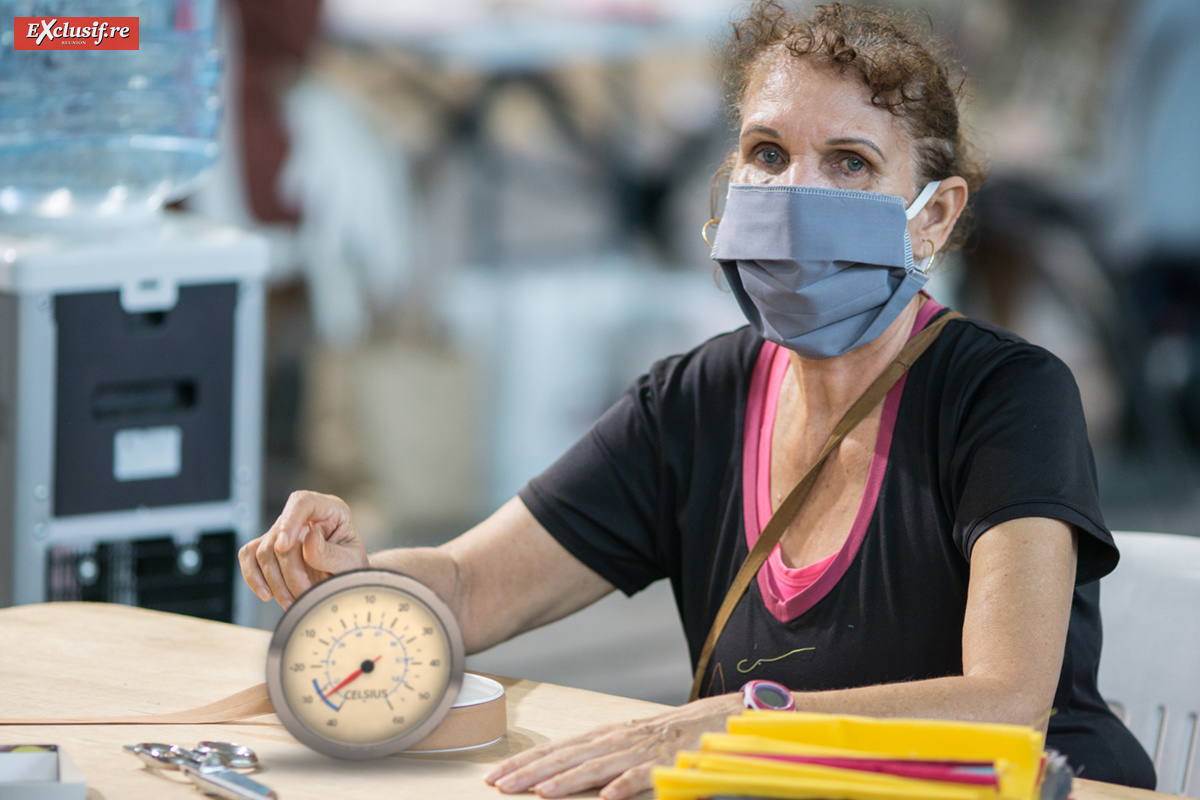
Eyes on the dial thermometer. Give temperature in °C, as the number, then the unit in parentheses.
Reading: -32.5 (°C)
